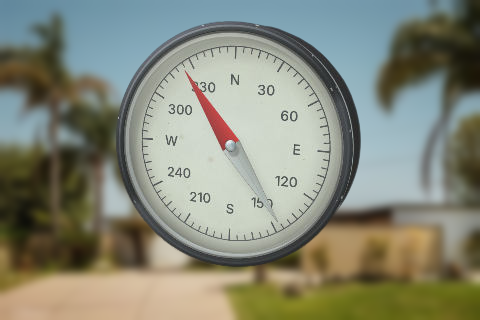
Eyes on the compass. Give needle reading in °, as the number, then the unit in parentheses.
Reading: 325 (°)
